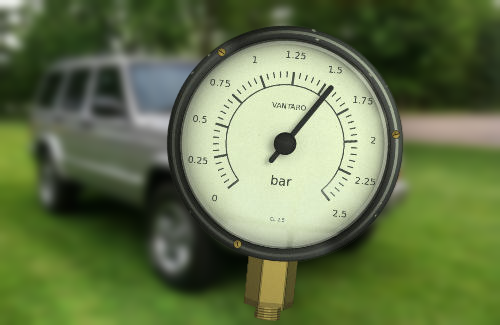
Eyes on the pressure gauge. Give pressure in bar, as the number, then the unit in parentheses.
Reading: 1.55 (bar)
